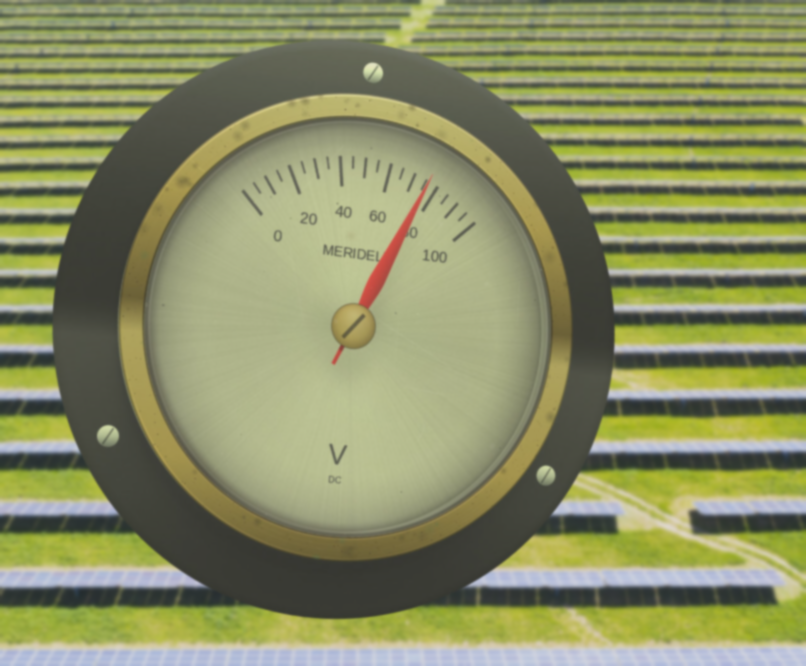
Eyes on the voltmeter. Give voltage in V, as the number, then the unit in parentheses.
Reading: 75 (V)
